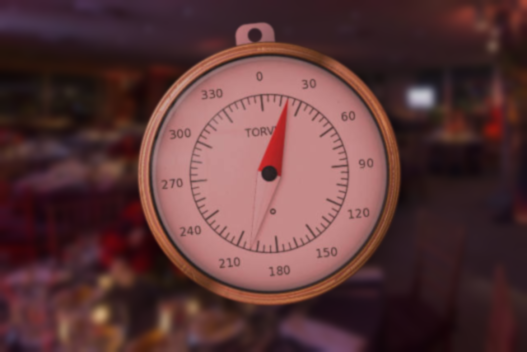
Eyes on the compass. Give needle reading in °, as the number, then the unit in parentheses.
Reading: 20 (°)
